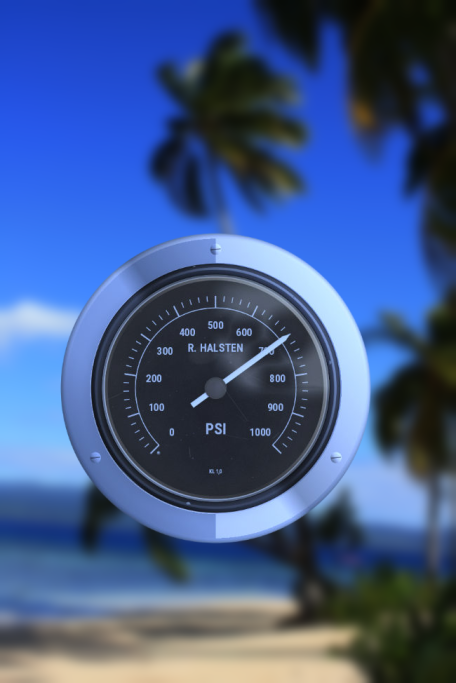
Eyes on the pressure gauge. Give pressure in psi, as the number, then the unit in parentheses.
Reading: 700 (psi)
